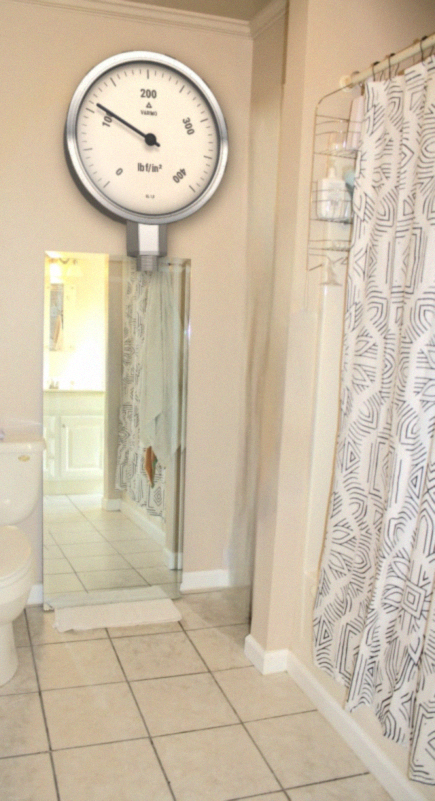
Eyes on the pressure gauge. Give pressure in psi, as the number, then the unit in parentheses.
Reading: 110 (psi)
